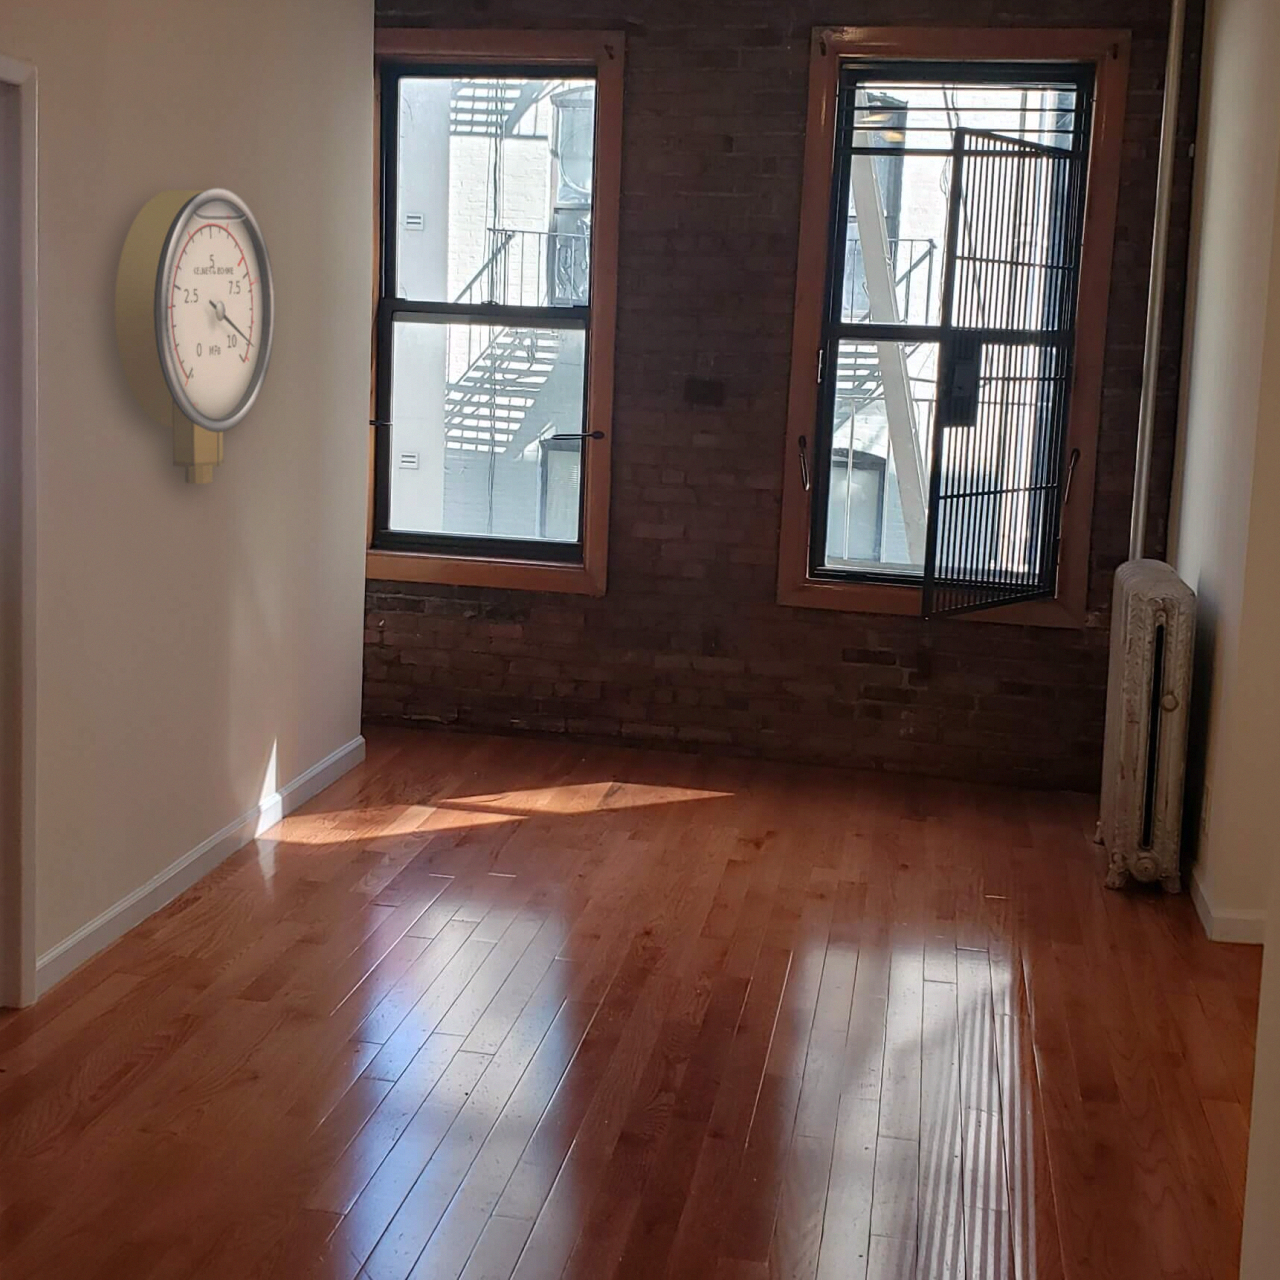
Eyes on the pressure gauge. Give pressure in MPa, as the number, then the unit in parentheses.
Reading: 9.5 (MPa)
